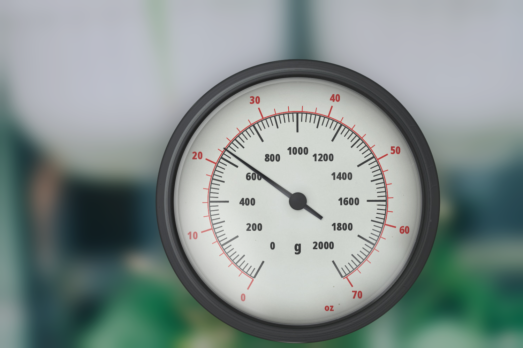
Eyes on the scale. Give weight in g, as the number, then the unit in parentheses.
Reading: 640 (g)
